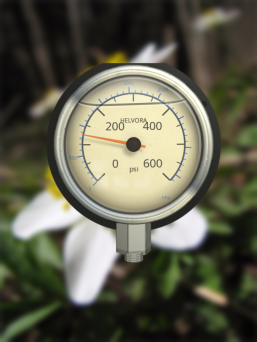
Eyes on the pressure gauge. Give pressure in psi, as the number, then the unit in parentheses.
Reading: 125 (psi)
